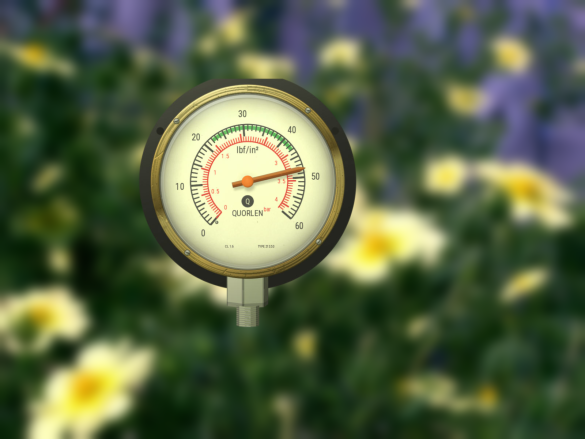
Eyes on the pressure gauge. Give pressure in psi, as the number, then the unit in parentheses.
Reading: 48 (psi)
